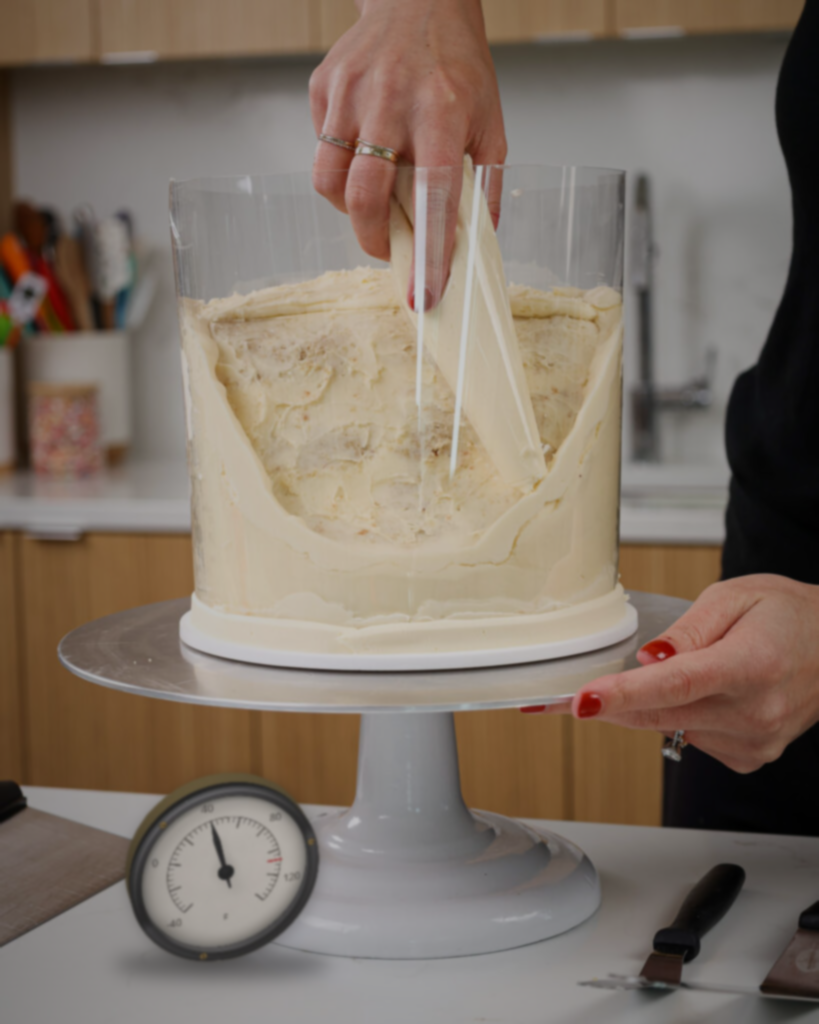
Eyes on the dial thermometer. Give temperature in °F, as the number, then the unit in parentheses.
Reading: 40 (°F)
